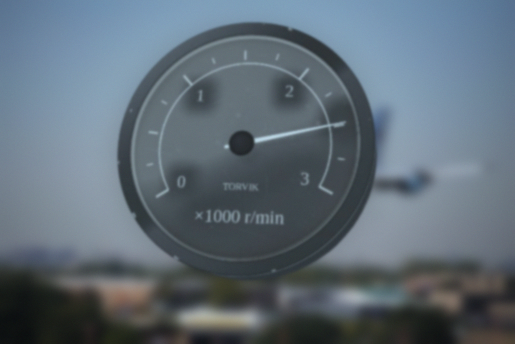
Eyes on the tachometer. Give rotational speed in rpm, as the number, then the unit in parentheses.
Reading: 2500 (rpm)
